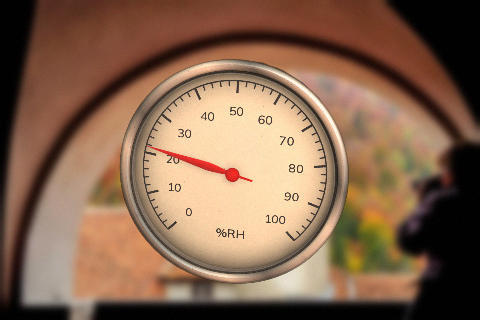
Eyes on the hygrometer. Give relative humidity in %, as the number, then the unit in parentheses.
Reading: 22 (%)
